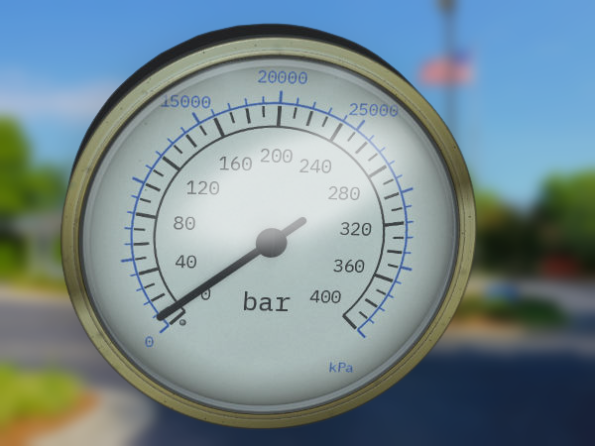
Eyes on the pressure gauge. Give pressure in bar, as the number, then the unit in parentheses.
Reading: 10 (bar)
